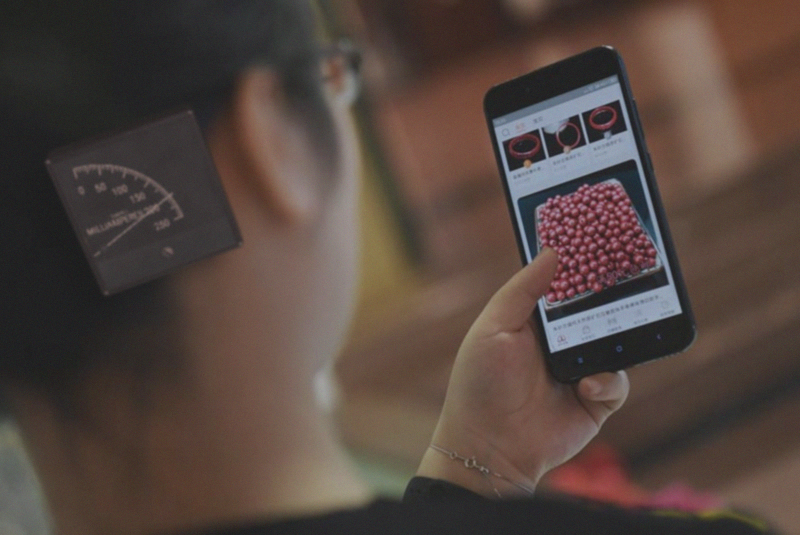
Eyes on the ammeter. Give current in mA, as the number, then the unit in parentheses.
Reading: 200 (mA)
